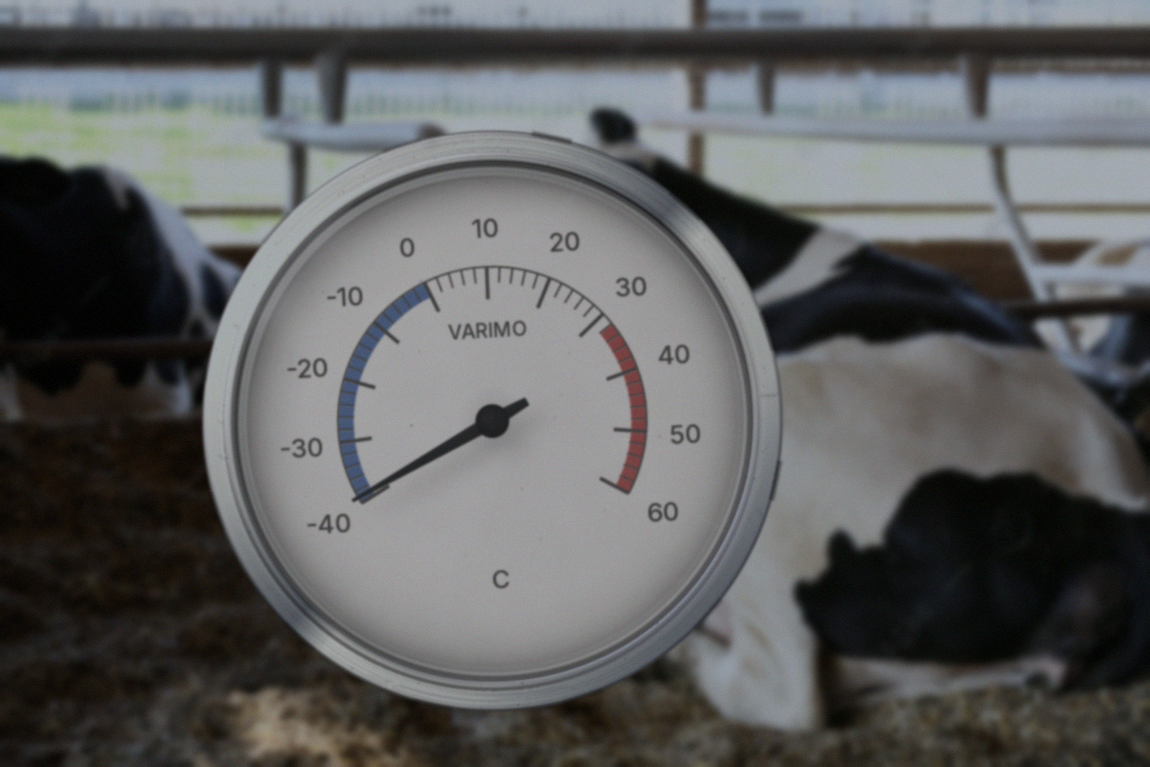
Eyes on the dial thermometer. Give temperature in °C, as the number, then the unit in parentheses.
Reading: -39 (°C)
